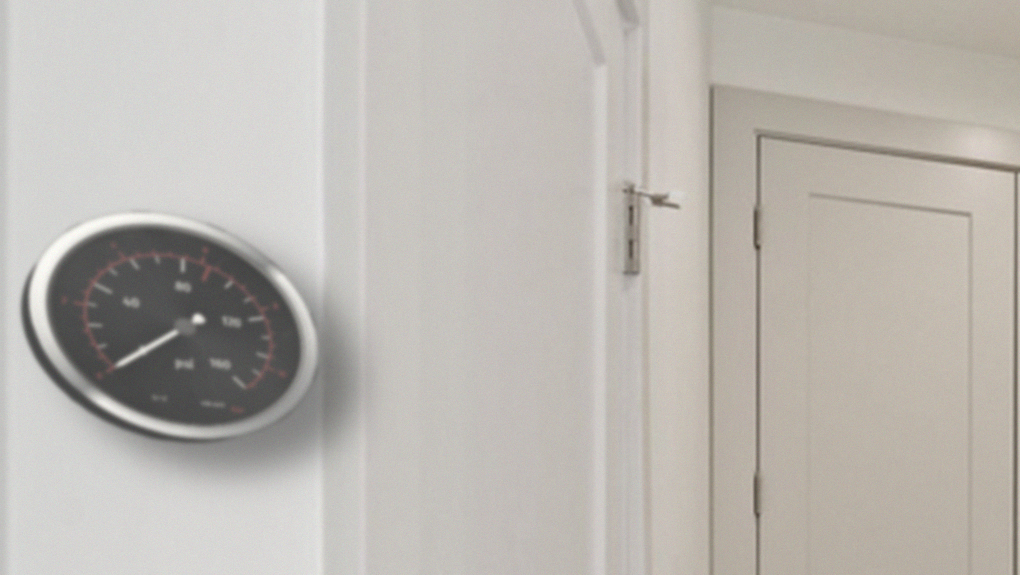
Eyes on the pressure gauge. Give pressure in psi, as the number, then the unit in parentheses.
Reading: 0 (psi)
